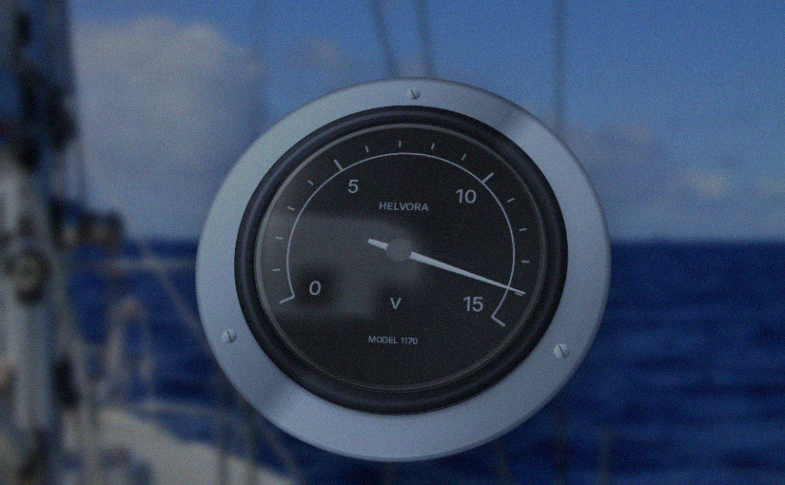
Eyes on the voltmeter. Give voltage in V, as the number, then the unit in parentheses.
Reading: 14 (V)
